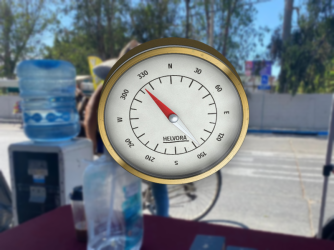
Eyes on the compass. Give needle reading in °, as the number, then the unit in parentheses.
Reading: 322.5 (°)
